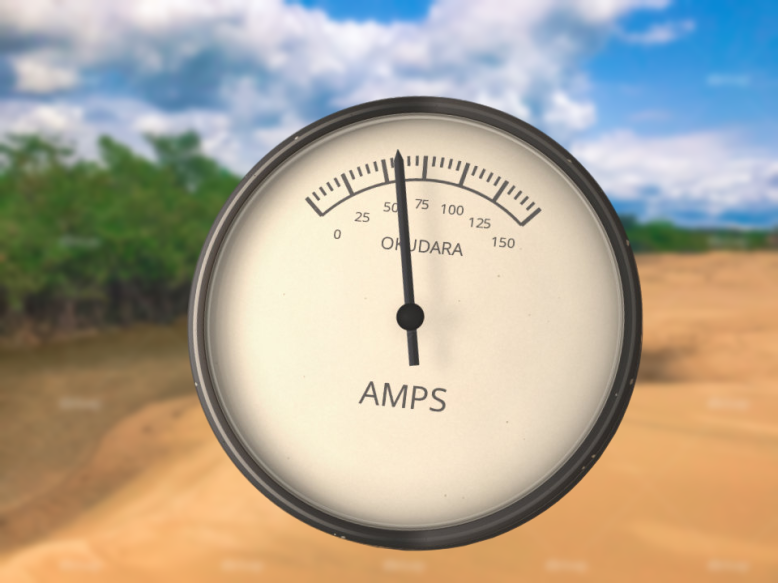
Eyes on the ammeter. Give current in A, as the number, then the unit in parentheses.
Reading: 60 (A)
